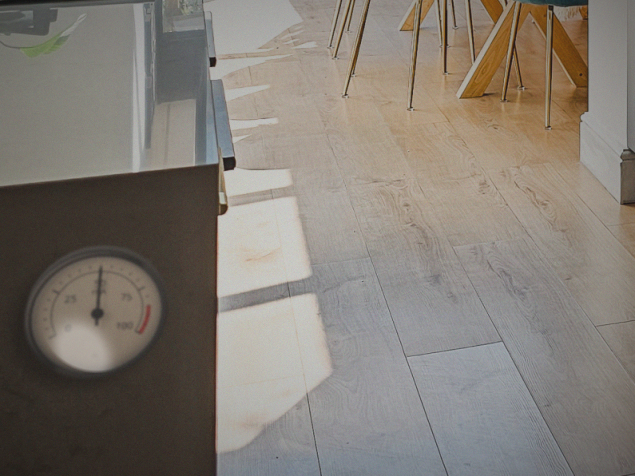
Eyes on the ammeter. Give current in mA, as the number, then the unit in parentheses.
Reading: 50 (mA)
